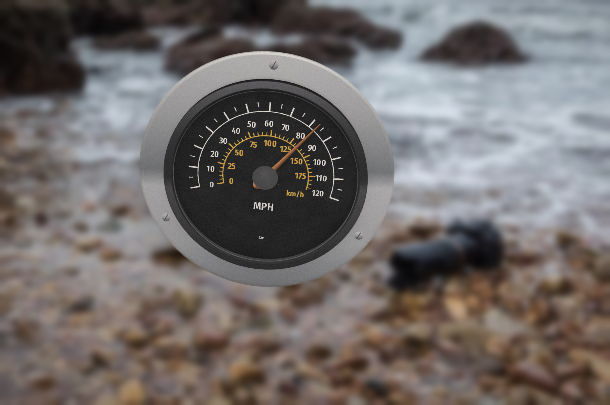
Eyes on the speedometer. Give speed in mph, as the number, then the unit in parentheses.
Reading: 82.5 (mph)
